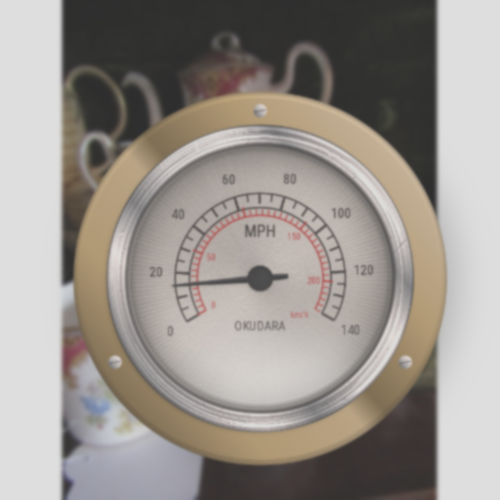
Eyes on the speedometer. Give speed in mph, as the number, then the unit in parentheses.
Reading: 15 (mph)
